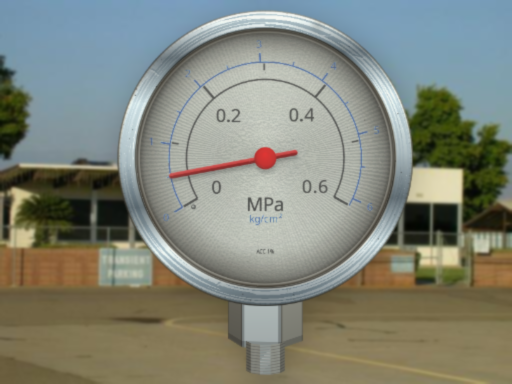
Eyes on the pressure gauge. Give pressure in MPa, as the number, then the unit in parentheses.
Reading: 0.05 (MPa)
